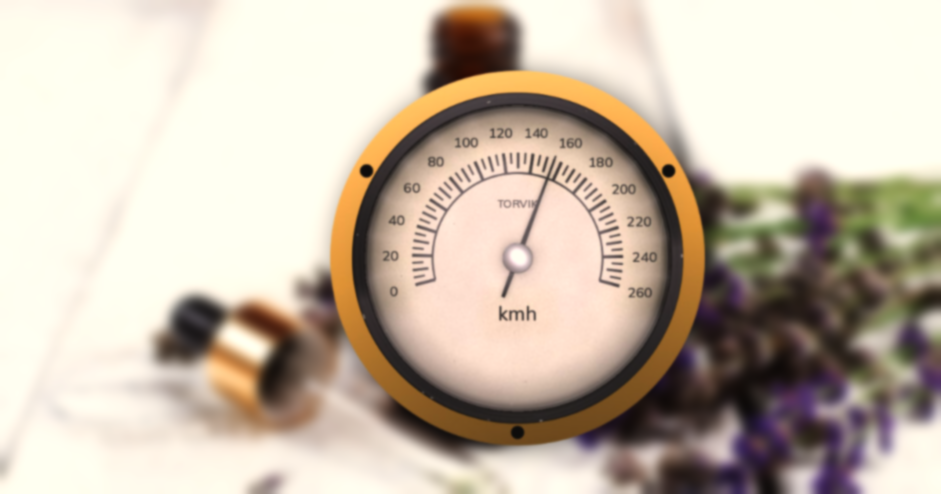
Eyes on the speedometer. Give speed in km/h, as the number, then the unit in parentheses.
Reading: 155 (km/h)
